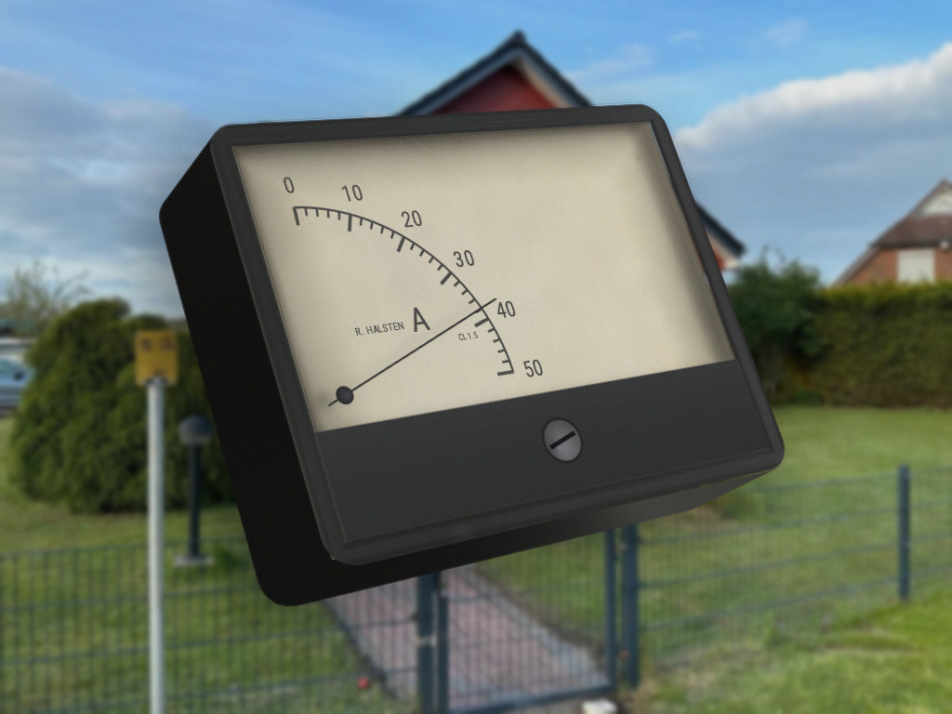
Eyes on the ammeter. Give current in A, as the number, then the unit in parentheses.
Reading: 38 (A)
